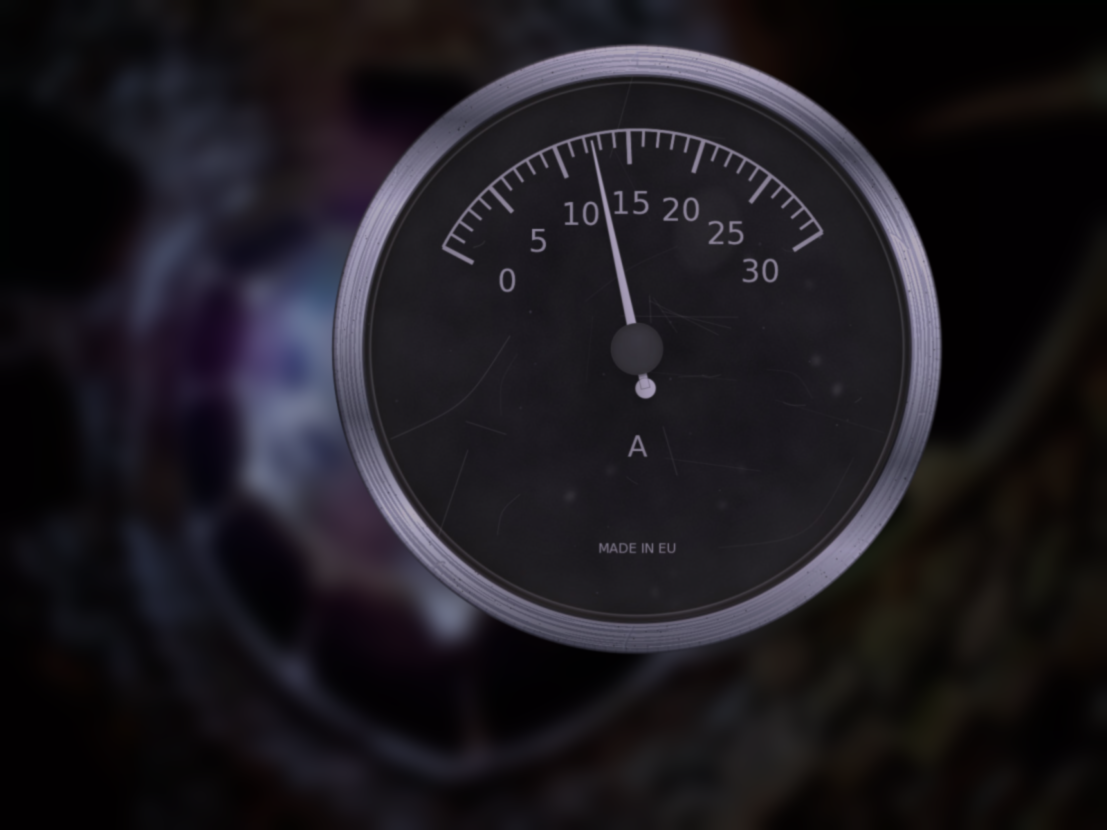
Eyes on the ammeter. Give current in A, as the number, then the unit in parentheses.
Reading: 12.5 (A)
